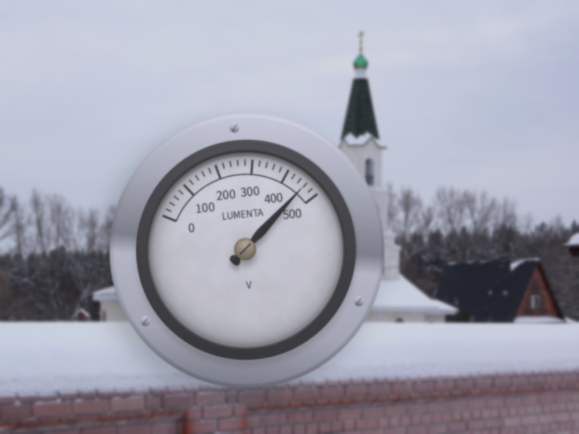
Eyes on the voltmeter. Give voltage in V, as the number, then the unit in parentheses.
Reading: 460 (V)
